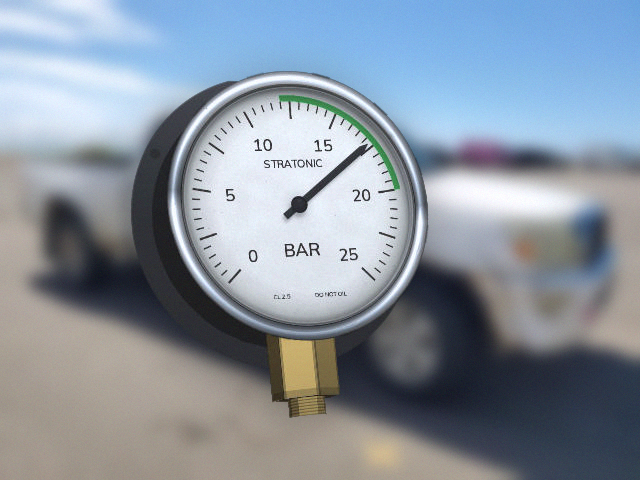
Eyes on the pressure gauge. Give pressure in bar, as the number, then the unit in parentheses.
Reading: 17.25 (bar)
